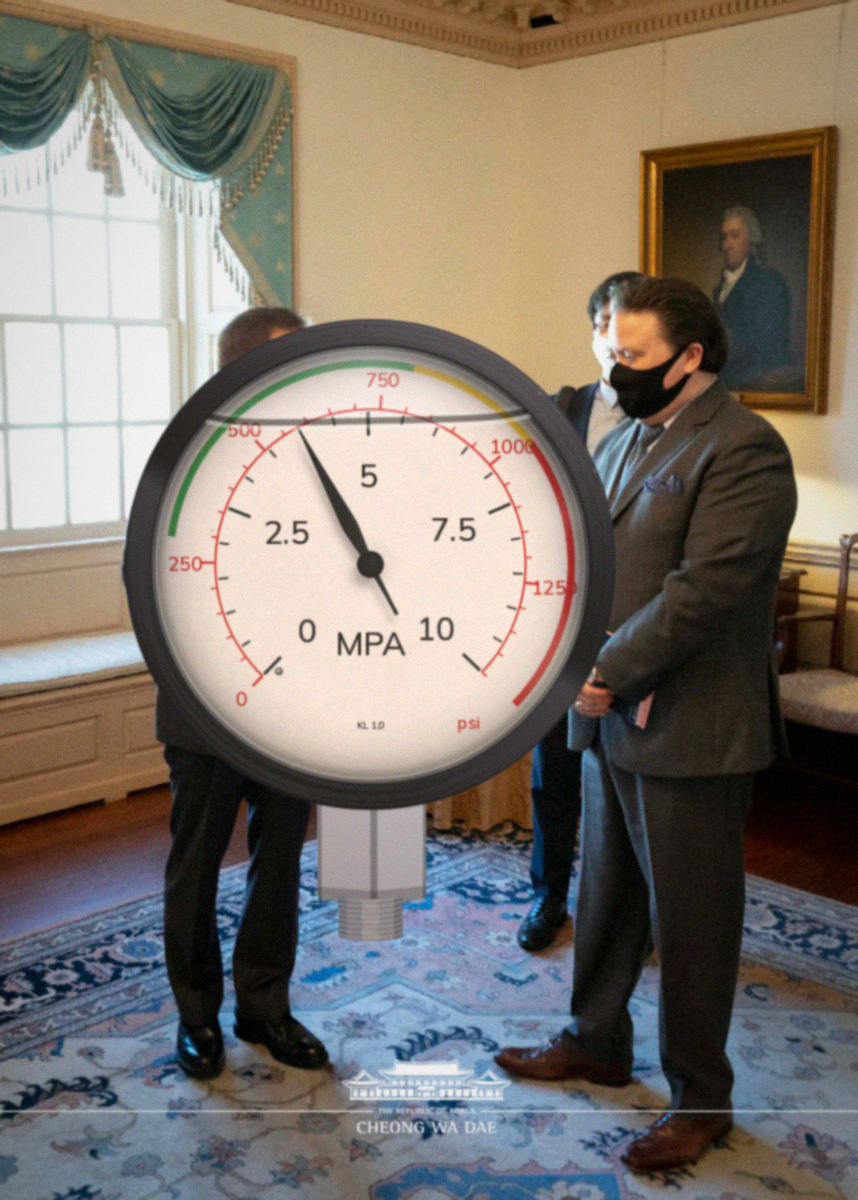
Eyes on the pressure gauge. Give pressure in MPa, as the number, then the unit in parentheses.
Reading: 4 (MPa)
